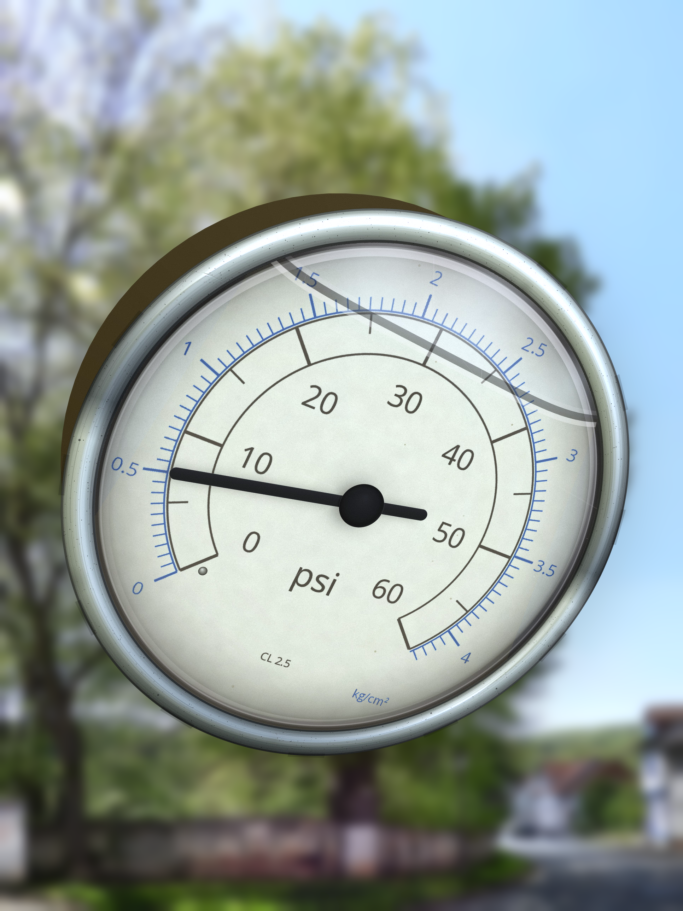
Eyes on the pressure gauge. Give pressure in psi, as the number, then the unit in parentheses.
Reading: 7.5 (psi)
